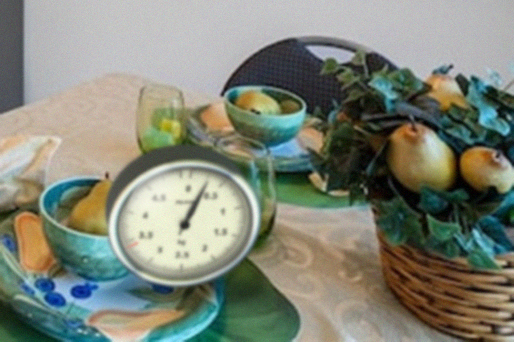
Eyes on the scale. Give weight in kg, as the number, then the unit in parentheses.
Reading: 0.25 (kg)
